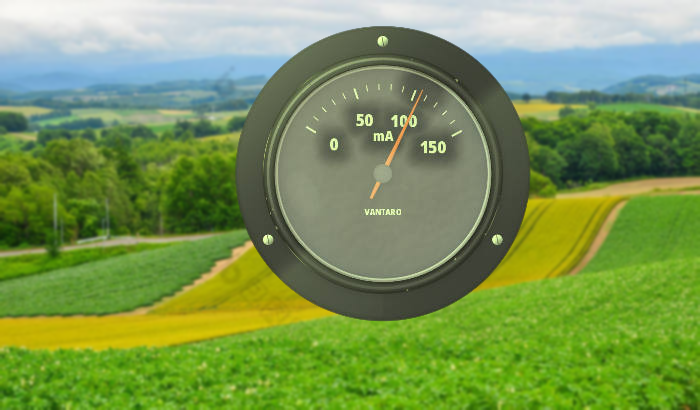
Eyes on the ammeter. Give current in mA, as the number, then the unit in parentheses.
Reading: 105 (mA)
